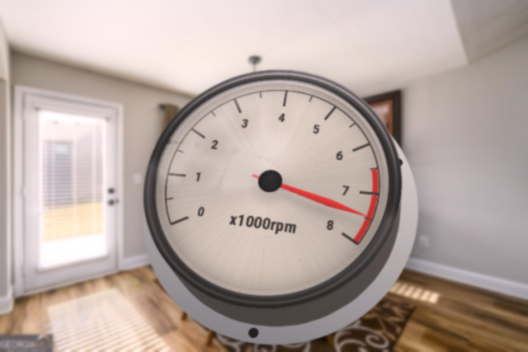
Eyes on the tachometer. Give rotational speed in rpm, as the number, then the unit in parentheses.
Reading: 7500 (rpm)
